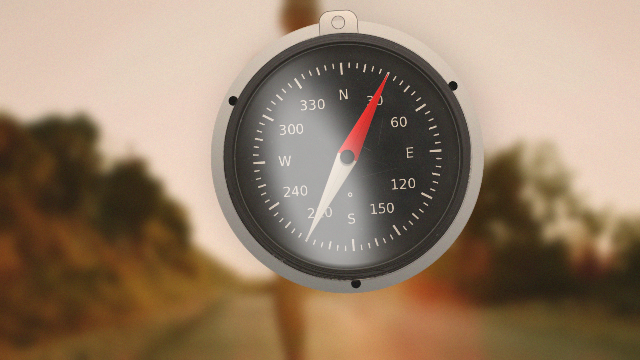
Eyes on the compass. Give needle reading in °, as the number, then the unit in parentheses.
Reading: 30 (°)
